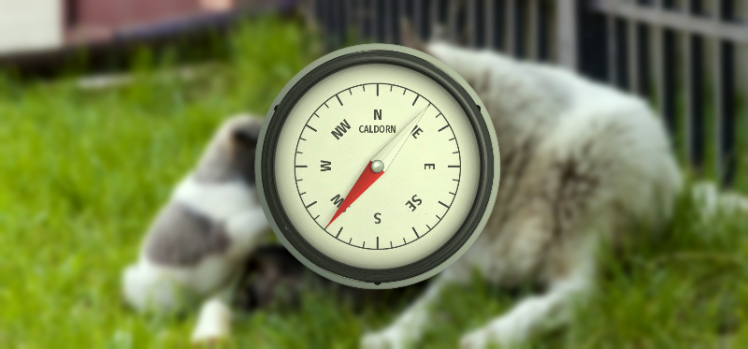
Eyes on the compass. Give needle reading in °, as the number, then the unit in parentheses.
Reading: 220 (°)
